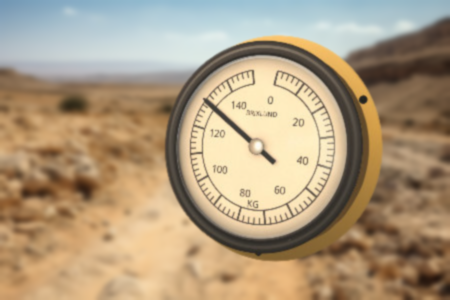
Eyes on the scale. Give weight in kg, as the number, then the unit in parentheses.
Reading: 130 (kg)
